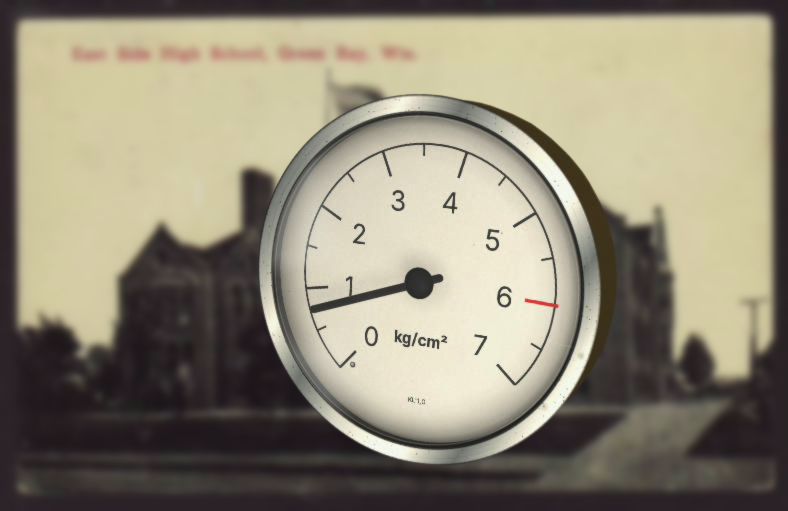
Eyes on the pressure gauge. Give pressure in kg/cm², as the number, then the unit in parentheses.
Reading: 0.75 (kg/cm²)
